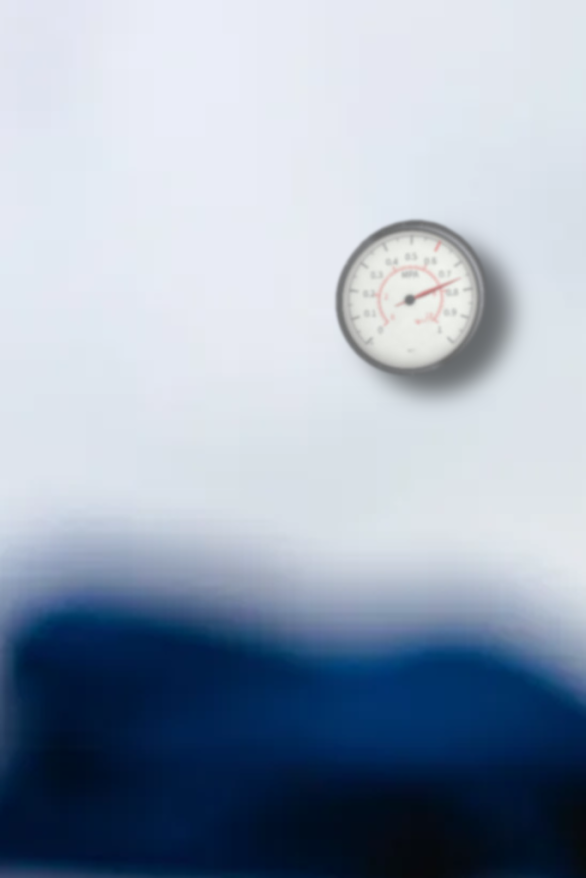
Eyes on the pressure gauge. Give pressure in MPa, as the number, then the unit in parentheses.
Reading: 0.75 (MPa)
